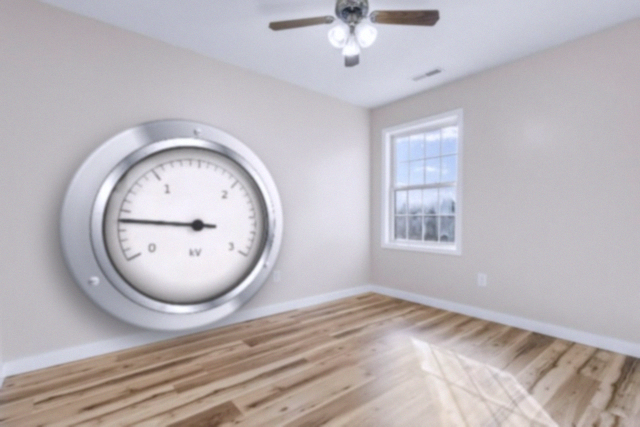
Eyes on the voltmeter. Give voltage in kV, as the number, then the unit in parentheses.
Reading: 0.4 (kV)
